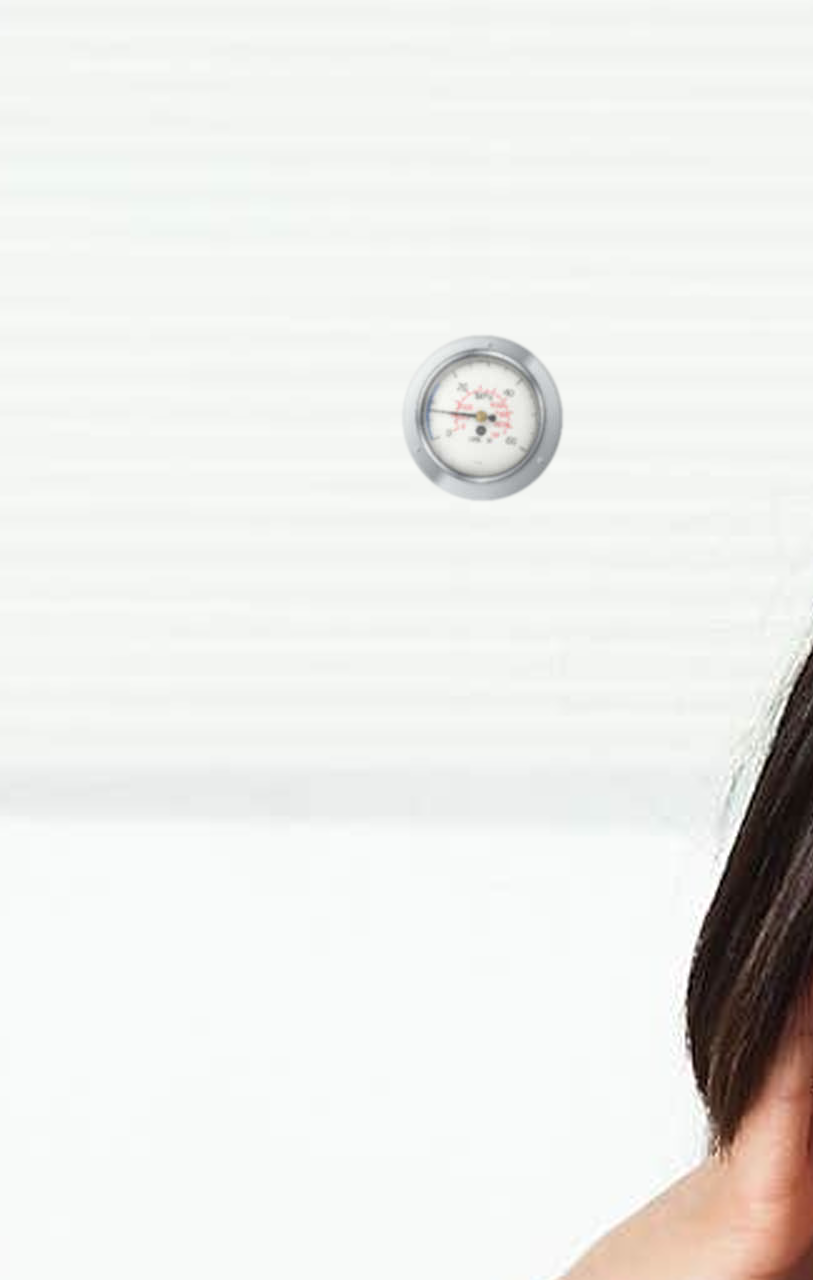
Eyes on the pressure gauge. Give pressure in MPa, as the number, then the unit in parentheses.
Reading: 7.5 (MPa)
